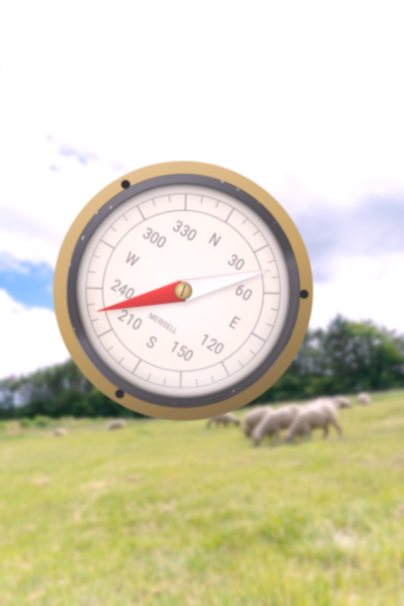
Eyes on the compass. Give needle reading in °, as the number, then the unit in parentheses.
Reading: 225 (°)
